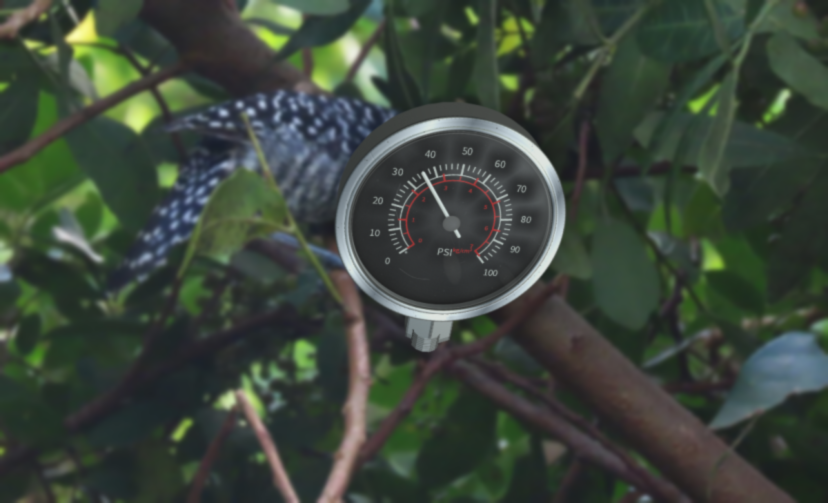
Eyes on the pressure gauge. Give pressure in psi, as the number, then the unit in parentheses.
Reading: 36 (psi)
